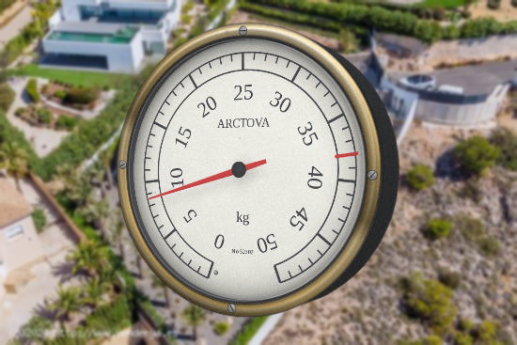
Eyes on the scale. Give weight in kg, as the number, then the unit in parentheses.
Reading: 8.5 (kg)
